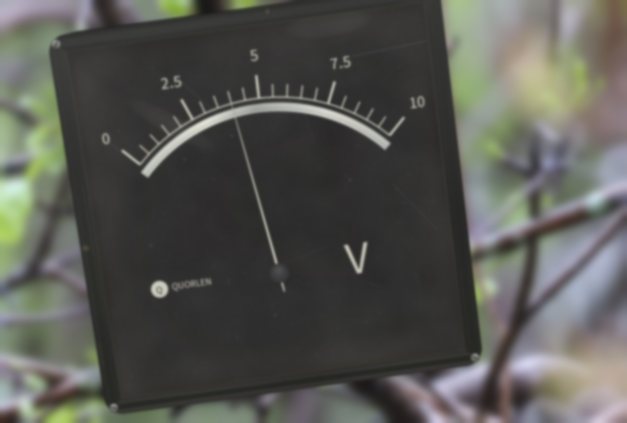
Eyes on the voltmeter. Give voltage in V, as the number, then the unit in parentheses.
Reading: 4 (V)
